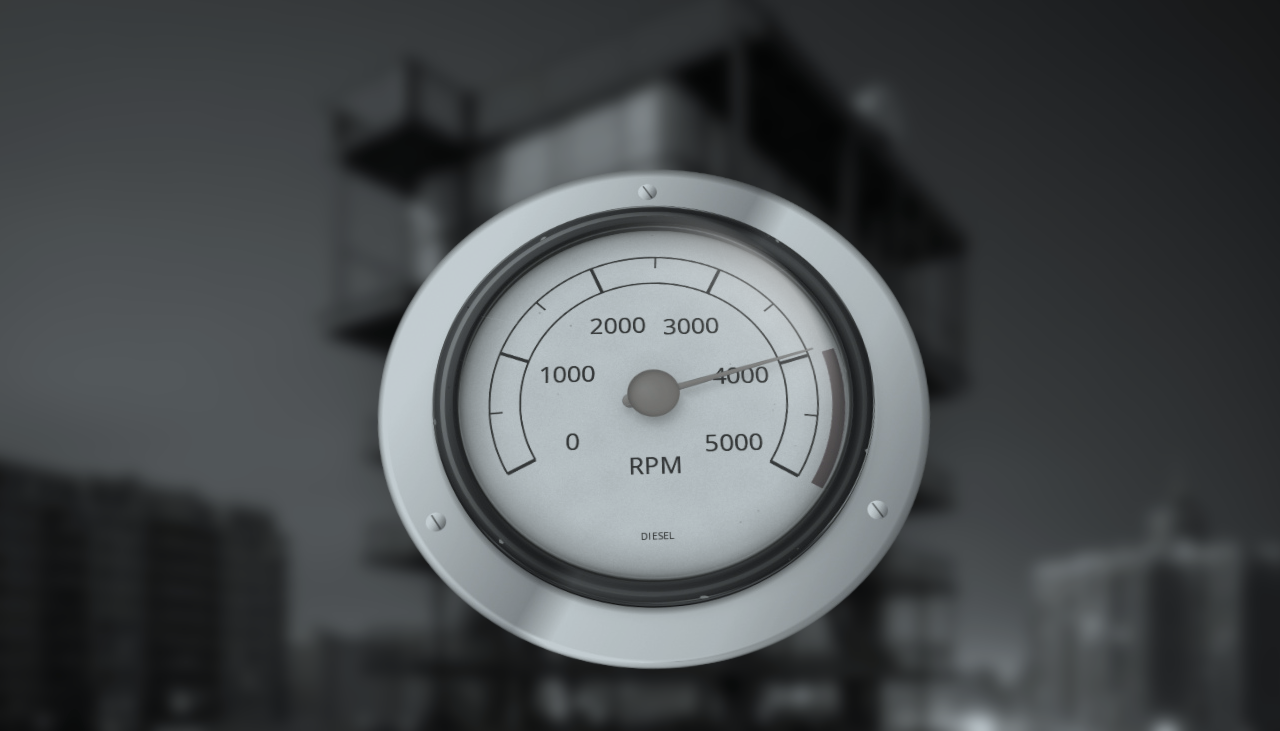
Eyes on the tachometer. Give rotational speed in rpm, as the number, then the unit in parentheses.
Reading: 4000 (rpm)
